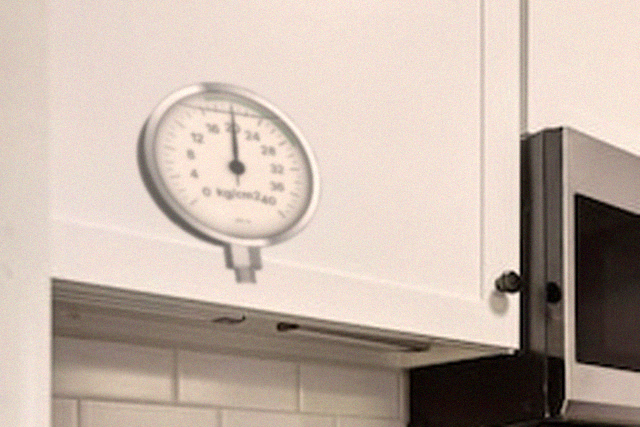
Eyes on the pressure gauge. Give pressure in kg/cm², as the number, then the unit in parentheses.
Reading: 20 (kg/cm²)
